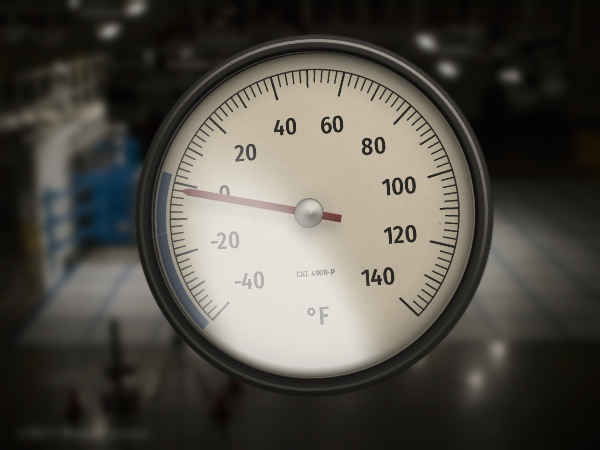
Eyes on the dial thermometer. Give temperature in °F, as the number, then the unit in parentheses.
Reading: -2 (°F)
